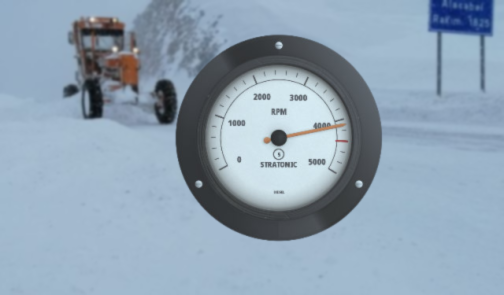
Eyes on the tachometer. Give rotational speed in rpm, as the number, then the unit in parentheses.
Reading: 4100 (rpm)
